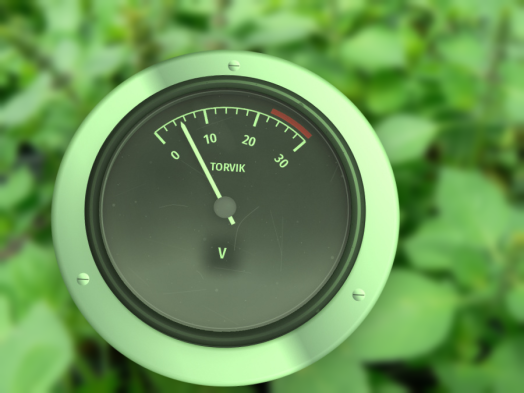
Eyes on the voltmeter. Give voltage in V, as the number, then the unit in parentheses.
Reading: 5 (V)
